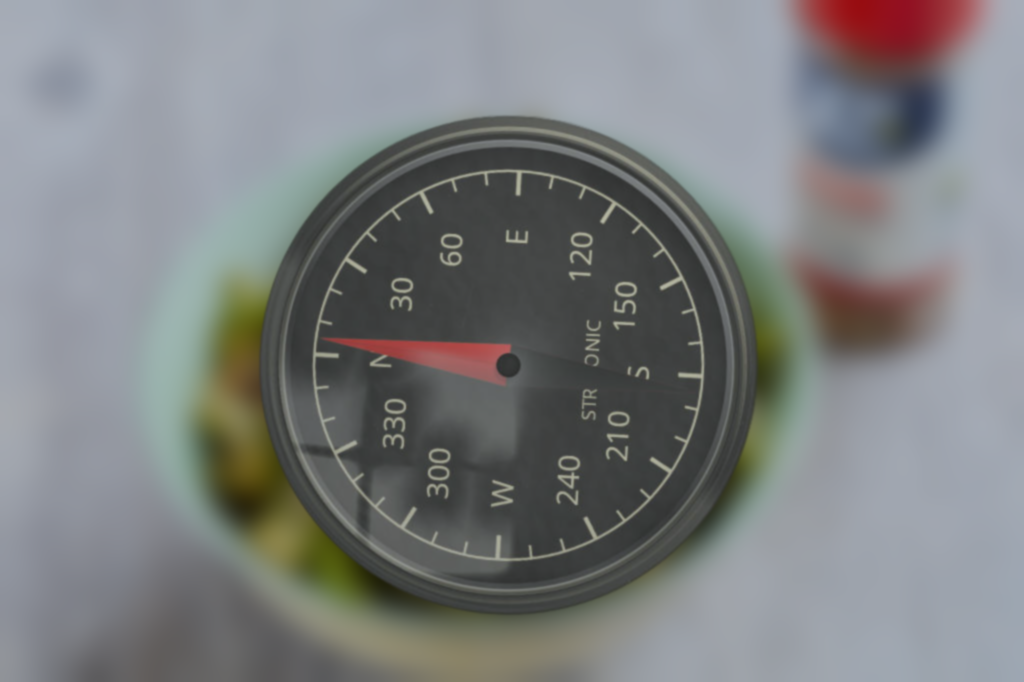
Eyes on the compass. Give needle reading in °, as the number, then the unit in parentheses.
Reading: 5 (°)
